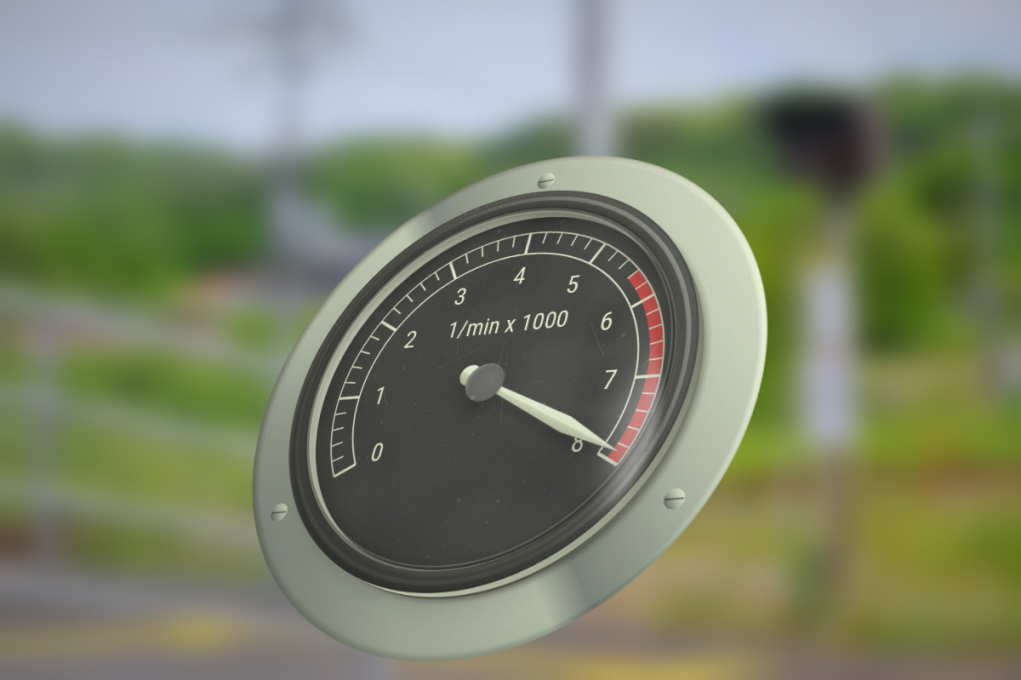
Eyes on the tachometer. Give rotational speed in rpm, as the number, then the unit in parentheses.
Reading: 7900 (rpm)
